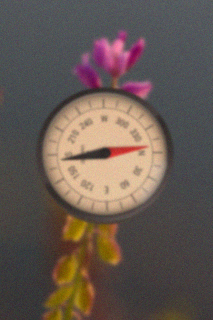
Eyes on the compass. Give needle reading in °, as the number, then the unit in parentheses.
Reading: 352.5 (°)
